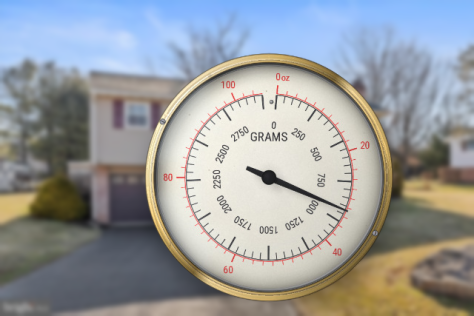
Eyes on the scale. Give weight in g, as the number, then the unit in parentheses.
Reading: 925 (g)
